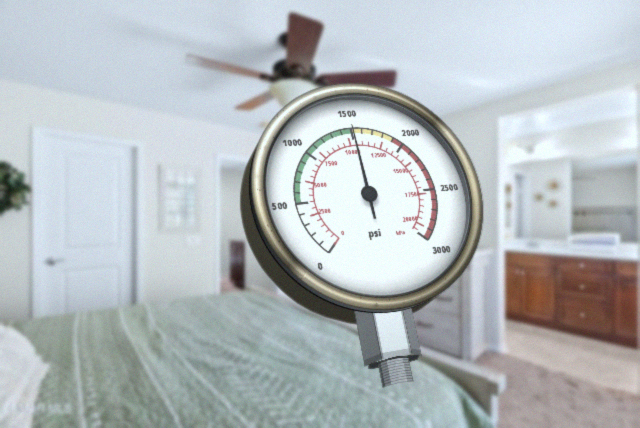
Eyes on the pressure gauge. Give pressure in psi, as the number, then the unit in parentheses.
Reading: 1500 (psi)
